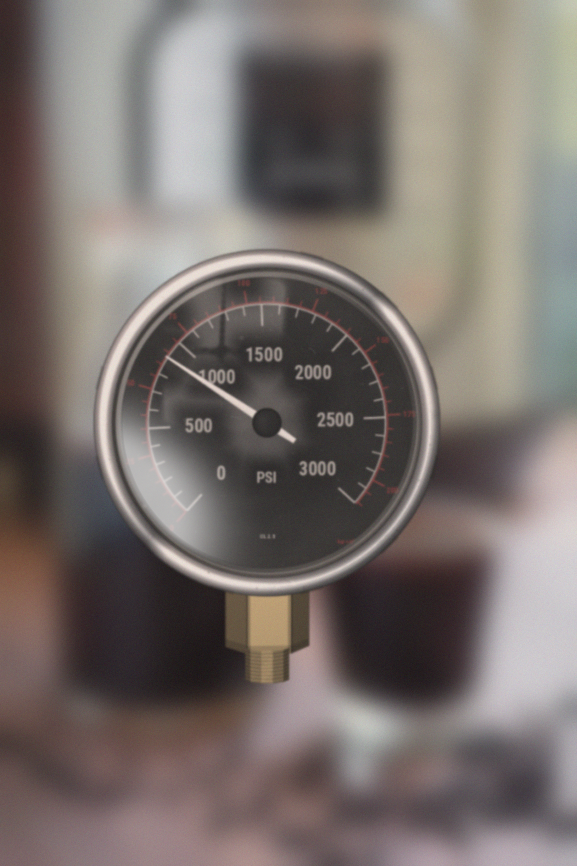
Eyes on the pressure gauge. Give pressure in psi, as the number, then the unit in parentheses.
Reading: 900 (psi)
